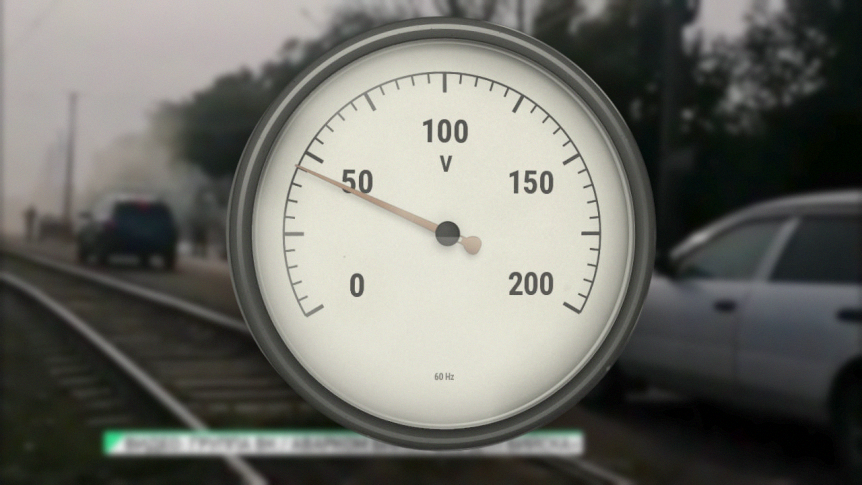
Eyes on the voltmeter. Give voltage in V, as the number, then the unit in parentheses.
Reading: 45 (V)
